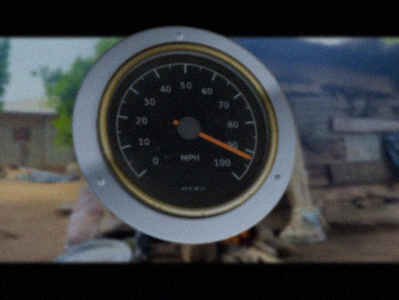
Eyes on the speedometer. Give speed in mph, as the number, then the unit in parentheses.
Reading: 92.5 (mph)
